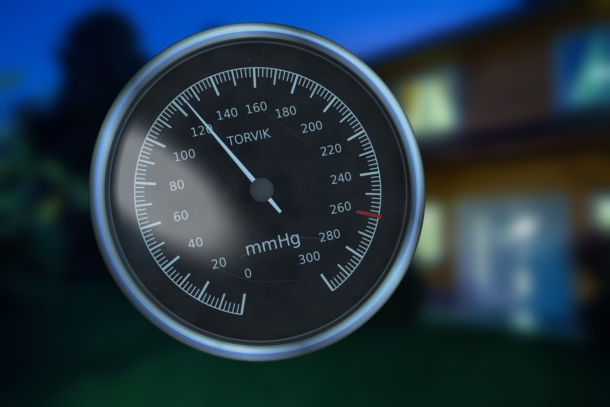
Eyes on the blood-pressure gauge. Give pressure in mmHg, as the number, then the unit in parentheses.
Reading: 124 (mmHg)
